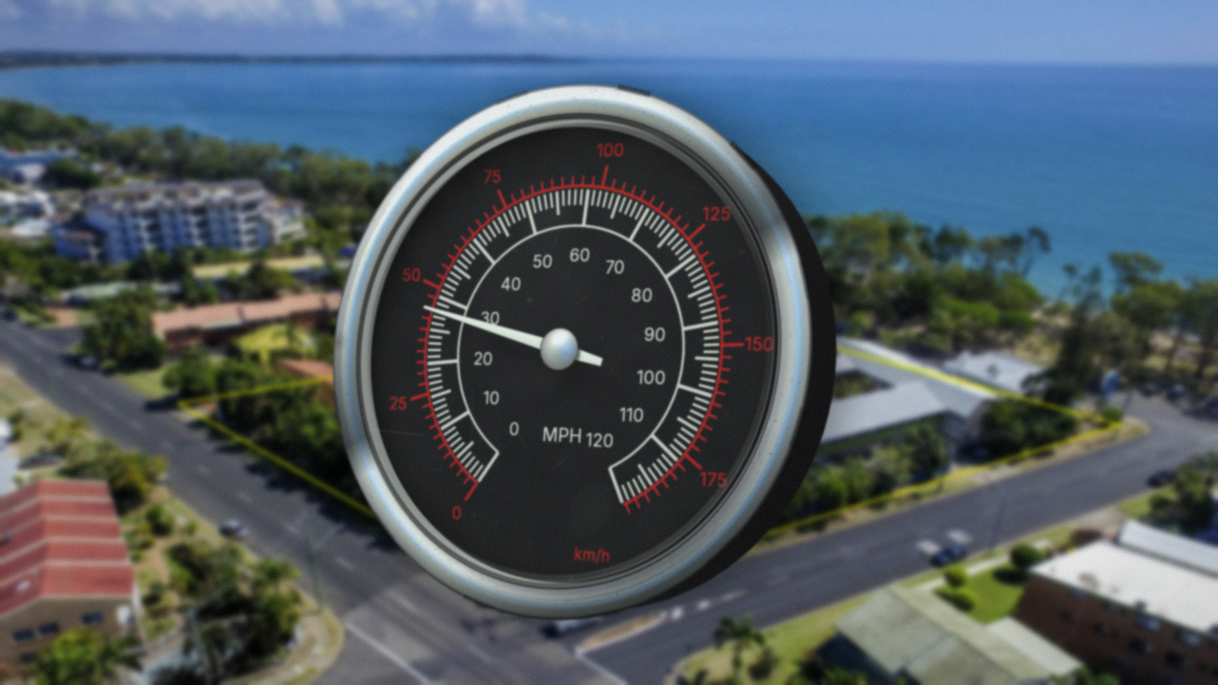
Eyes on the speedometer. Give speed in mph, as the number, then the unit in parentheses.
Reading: 28 (mph)
